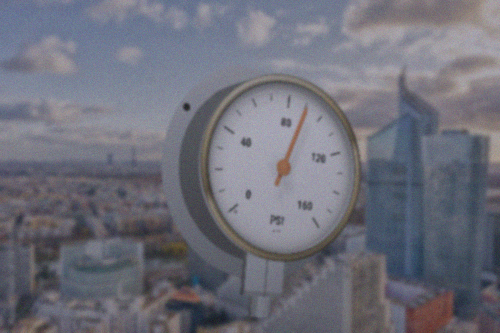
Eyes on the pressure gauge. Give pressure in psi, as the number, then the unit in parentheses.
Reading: 90 (psi)
